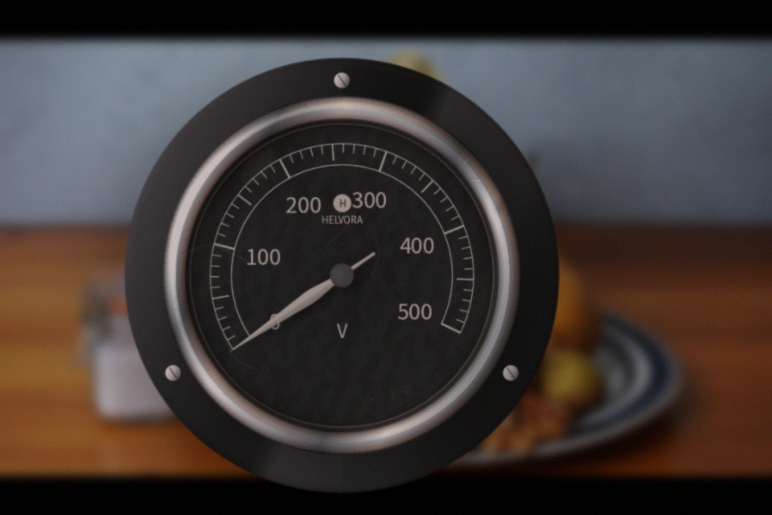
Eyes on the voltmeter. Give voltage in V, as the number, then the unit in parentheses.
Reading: 0 (V)
